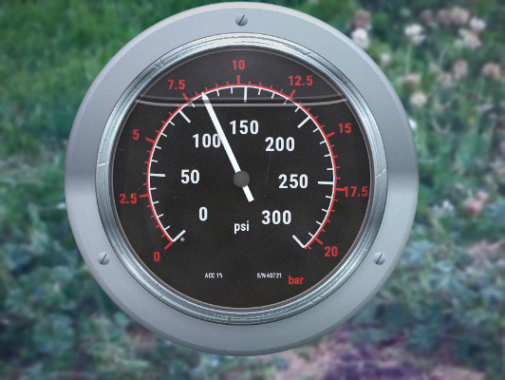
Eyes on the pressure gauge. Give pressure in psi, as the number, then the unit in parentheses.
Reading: 120 (psi)
